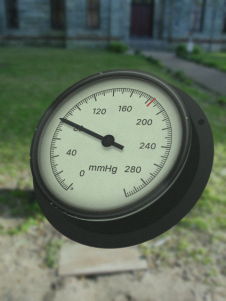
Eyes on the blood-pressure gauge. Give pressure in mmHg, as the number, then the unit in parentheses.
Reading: 80 (mmHg)
